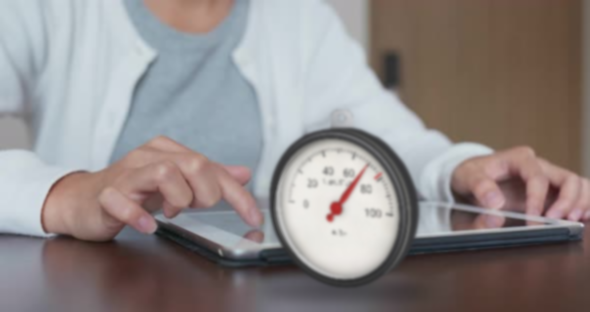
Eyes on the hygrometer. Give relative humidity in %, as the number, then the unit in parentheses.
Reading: 70 (%)
